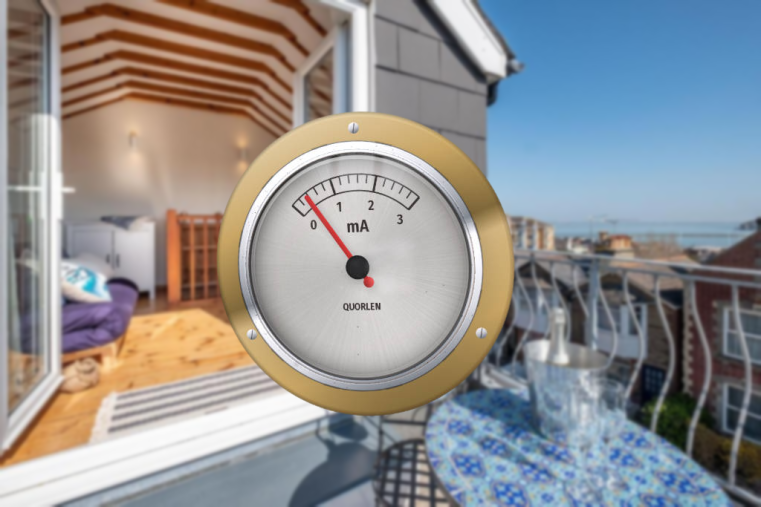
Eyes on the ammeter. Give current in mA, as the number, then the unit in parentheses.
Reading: 0.4 (mA)
